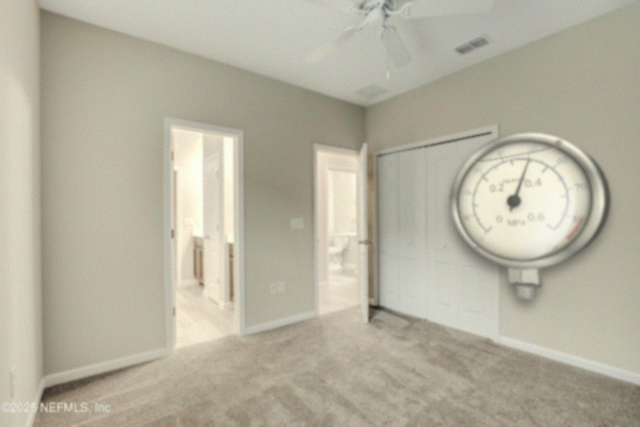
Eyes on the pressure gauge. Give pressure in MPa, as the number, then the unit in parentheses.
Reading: 0.35 (MPa)
